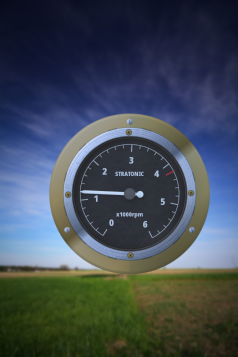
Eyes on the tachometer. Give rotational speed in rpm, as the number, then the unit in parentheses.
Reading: 1200 (rpm)
